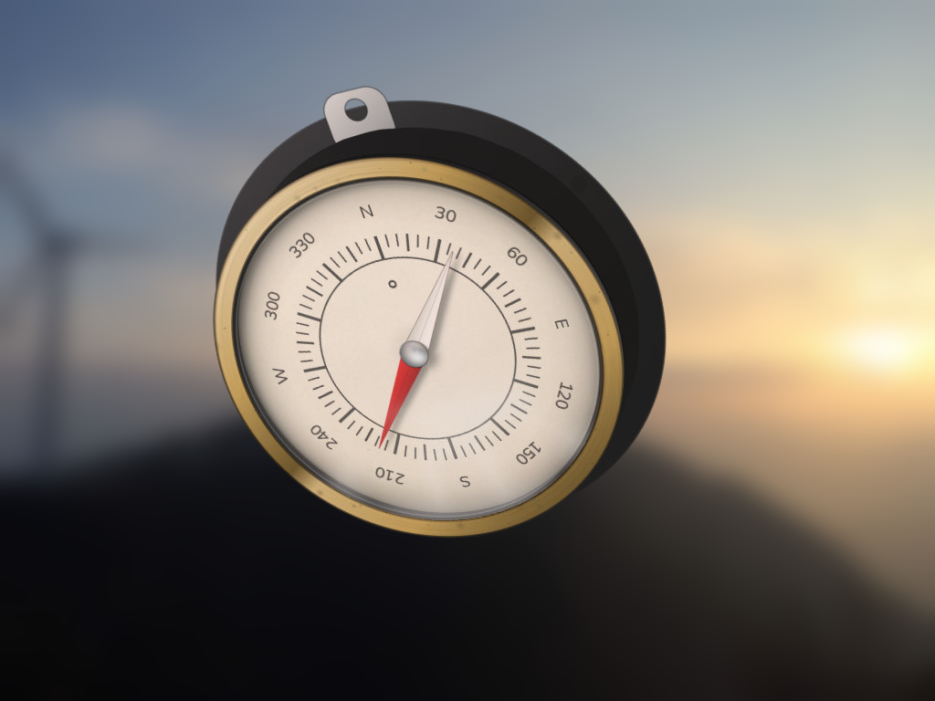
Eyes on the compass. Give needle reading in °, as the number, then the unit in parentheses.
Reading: 217.5 (°)
